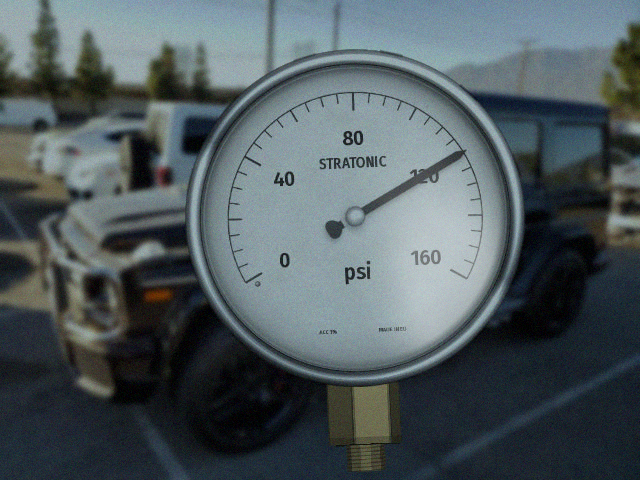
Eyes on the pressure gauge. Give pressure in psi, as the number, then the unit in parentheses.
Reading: 120 (psi)
